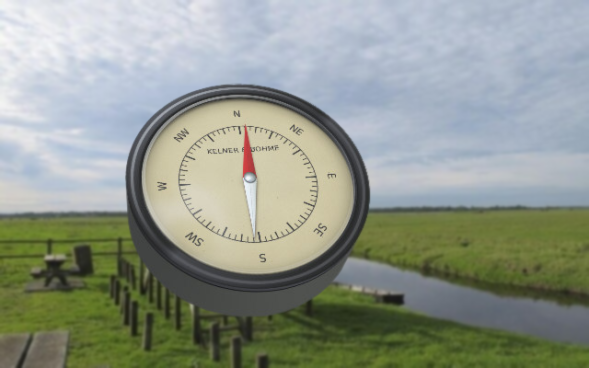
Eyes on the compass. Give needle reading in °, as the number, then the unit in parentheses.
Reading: 5 (°)
